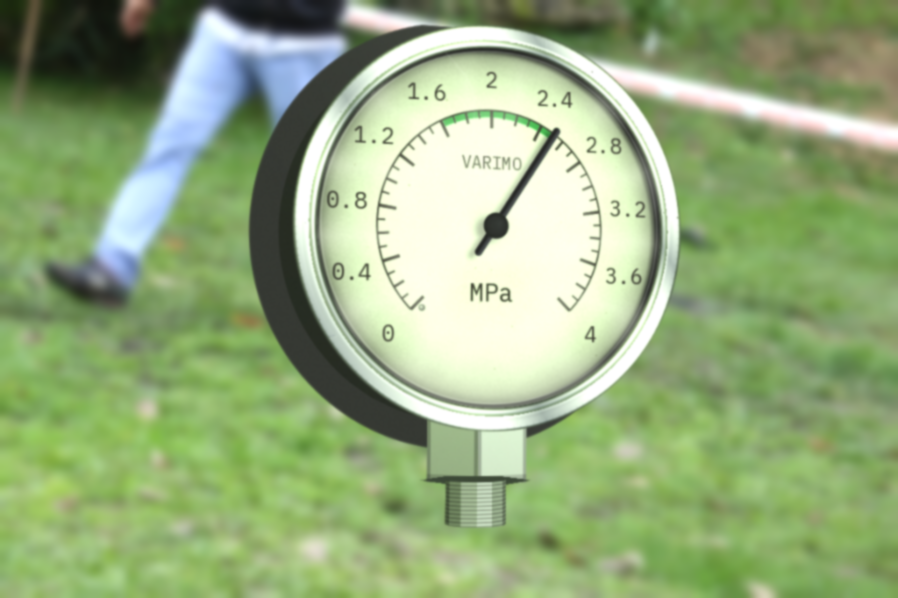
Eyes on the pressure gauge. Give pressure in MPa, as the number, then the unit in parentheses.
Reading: 2.5 (MPa)
